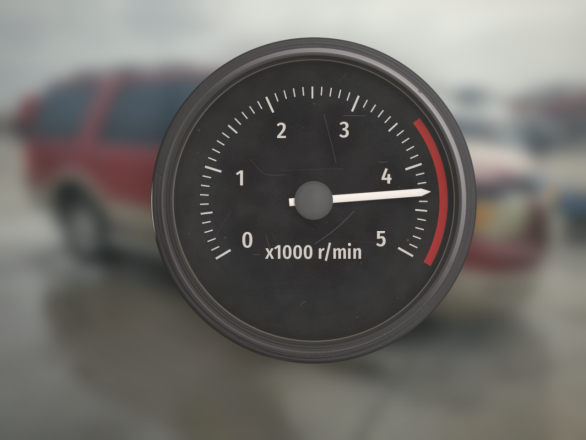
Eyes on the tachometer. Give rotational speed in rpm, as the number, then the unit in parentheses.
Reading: 4300 (rpm)
